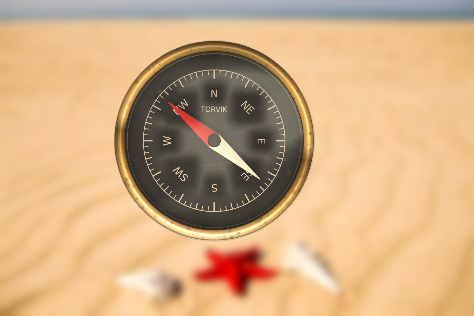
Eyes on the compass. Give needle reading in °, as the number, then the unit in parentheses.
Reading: 310 (°)
